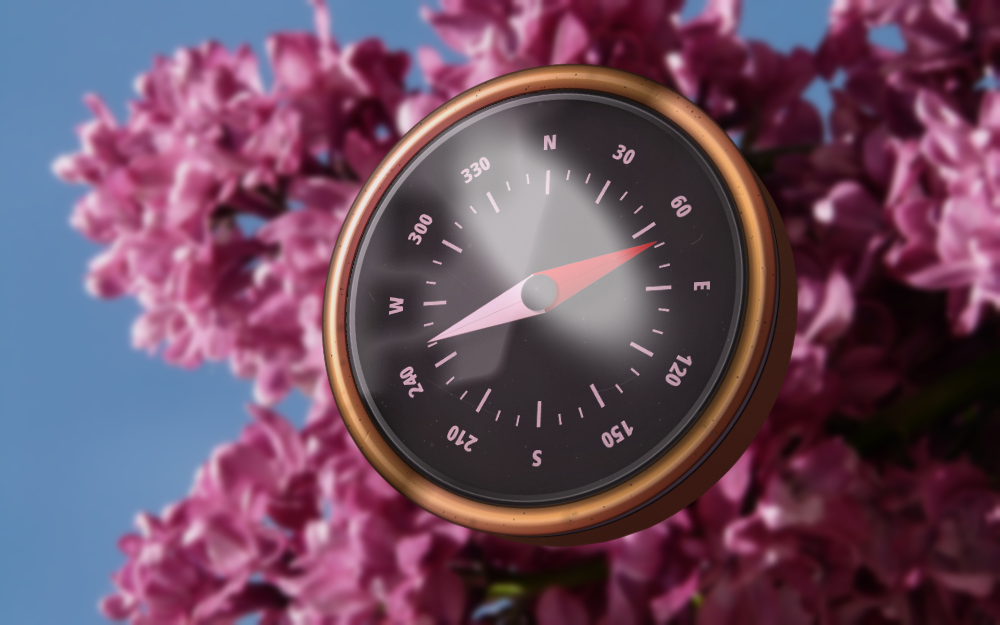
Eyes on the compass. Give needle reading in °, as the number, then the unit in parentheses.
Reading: 70 (°)
